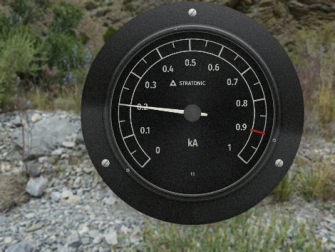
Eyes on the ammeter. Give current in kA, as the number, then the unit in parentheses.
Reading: 0.2 (kA)
